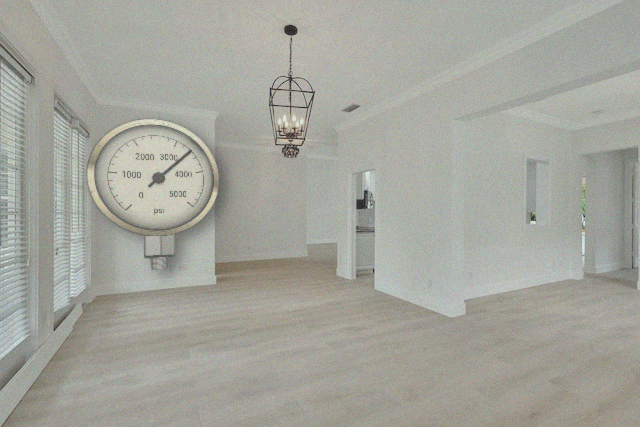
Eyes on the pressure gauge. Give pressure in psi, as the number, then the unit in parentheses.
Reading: 3400 (psi)
